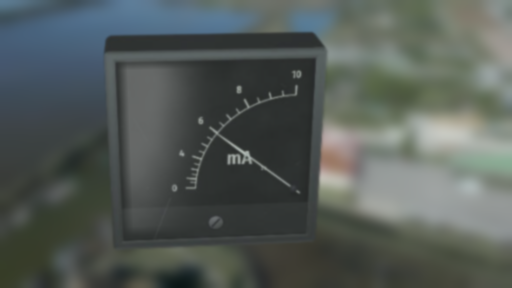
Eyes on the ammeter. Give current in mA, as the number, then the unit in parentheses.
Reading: 6 (mA)
